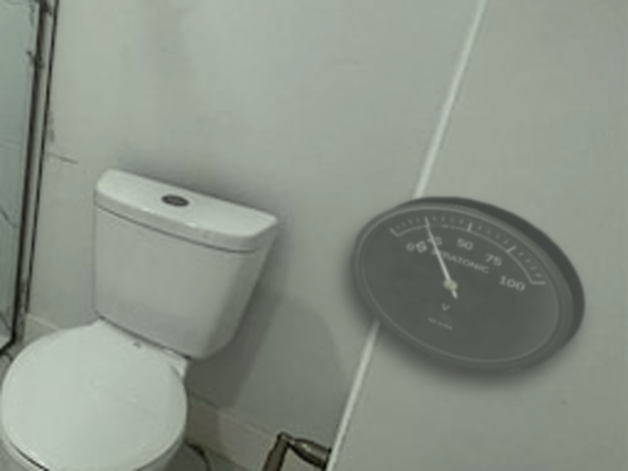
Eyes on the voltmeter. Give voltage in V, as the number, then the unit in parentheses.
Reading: 25 (V)
